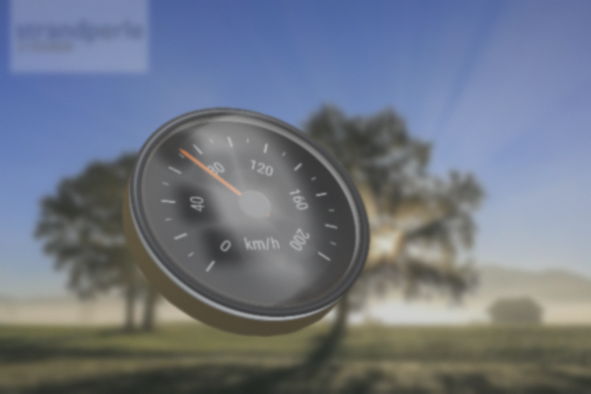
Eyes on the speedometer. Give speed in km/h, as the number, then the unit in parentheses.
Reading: 70 (km/h)
